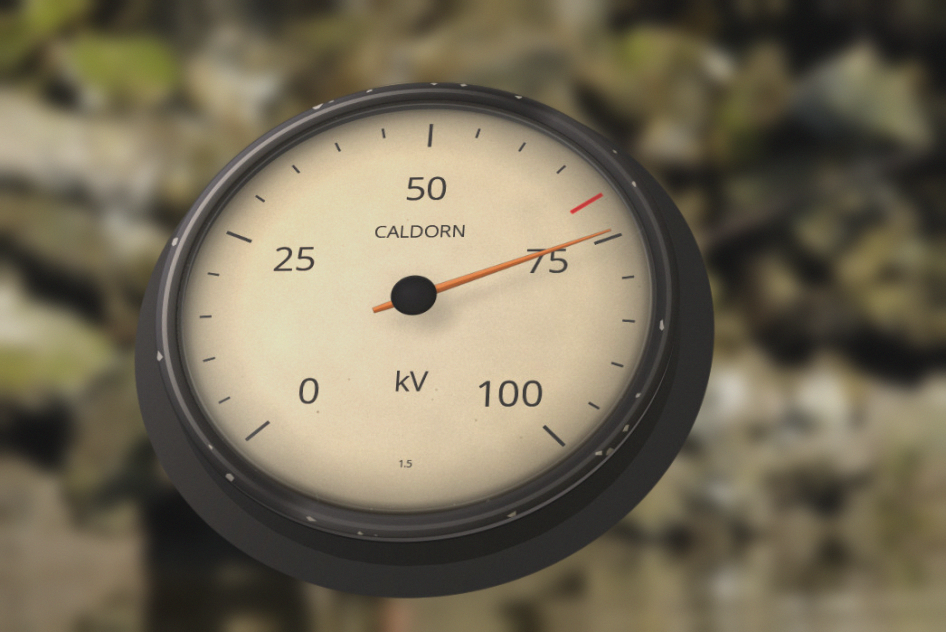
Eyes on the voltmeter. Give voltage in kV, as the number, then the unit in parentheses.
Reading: 75 (kV)
